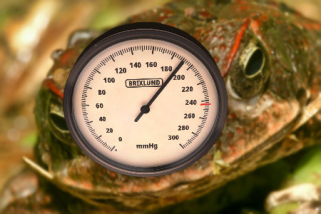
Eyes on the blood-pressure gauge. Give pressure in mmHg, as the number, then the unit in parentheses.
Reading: 190 (mmHg)
